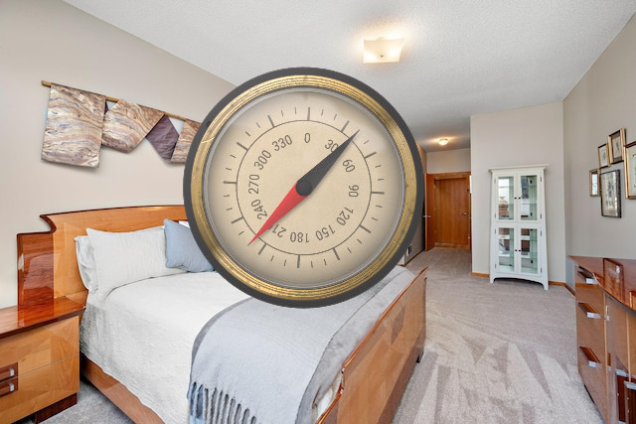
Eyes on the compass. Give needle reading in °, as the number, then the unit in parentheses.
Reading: 220 (°)
